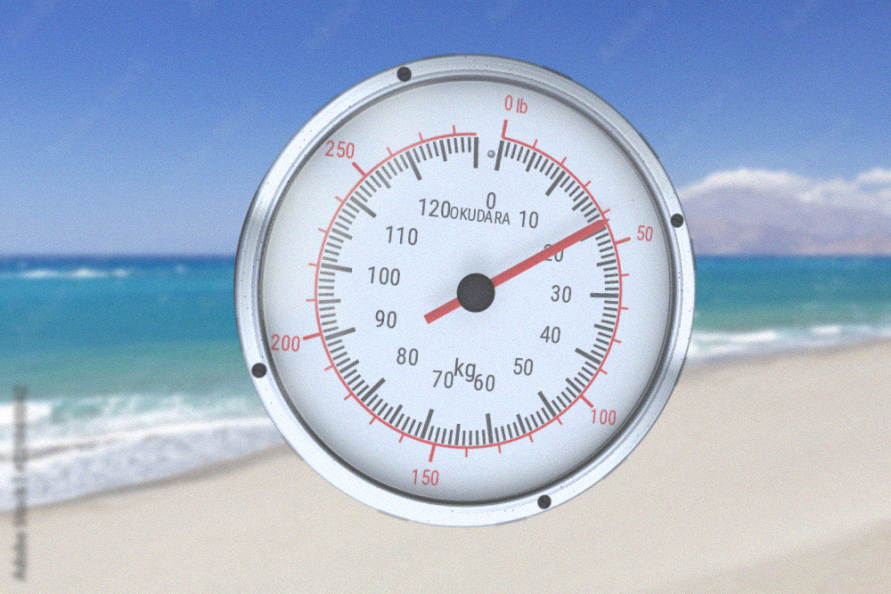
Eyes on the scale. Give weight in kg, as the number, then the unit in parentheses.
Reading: 19 (kg)
